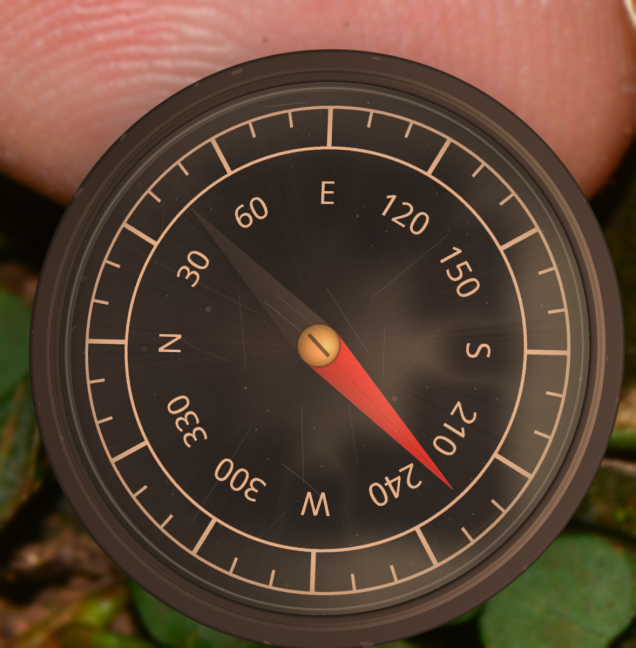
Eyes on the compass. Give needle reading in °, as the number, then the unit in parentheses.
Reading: 225 (°)
